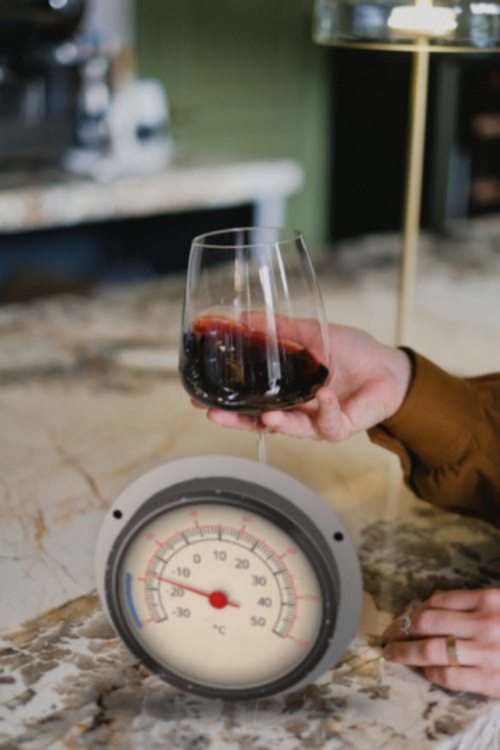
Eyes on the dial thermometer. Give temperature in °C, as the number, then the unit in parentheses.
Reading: -15 (°C)
